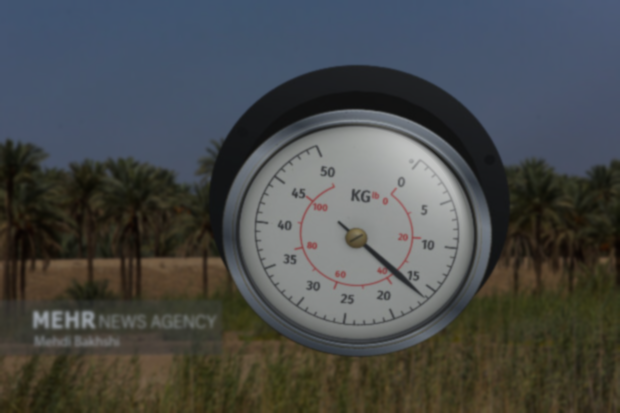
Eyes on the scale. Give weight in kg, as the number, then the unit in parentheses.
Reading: 16 (kg)
